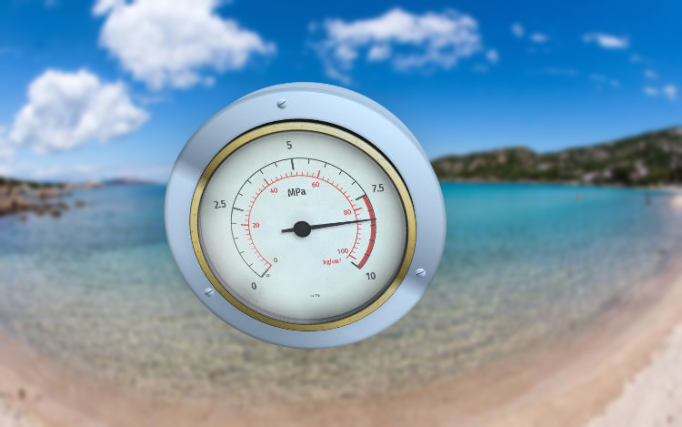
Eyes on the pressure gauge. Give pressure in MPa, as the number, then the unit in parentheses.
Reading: 8.25 (MPa)
